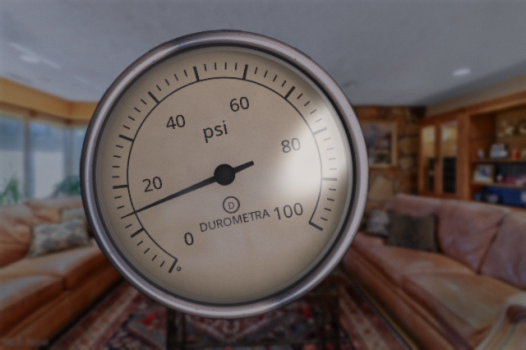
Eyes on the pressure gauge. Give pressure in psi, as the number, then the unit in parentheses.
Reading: 14 (psi)
